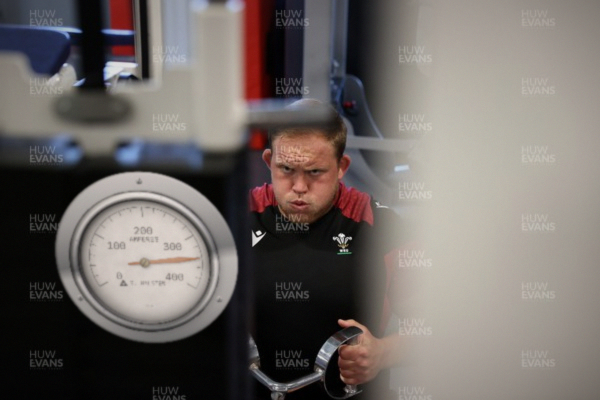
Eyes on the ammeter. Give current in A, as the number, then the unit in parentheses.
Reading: 340 (A)
